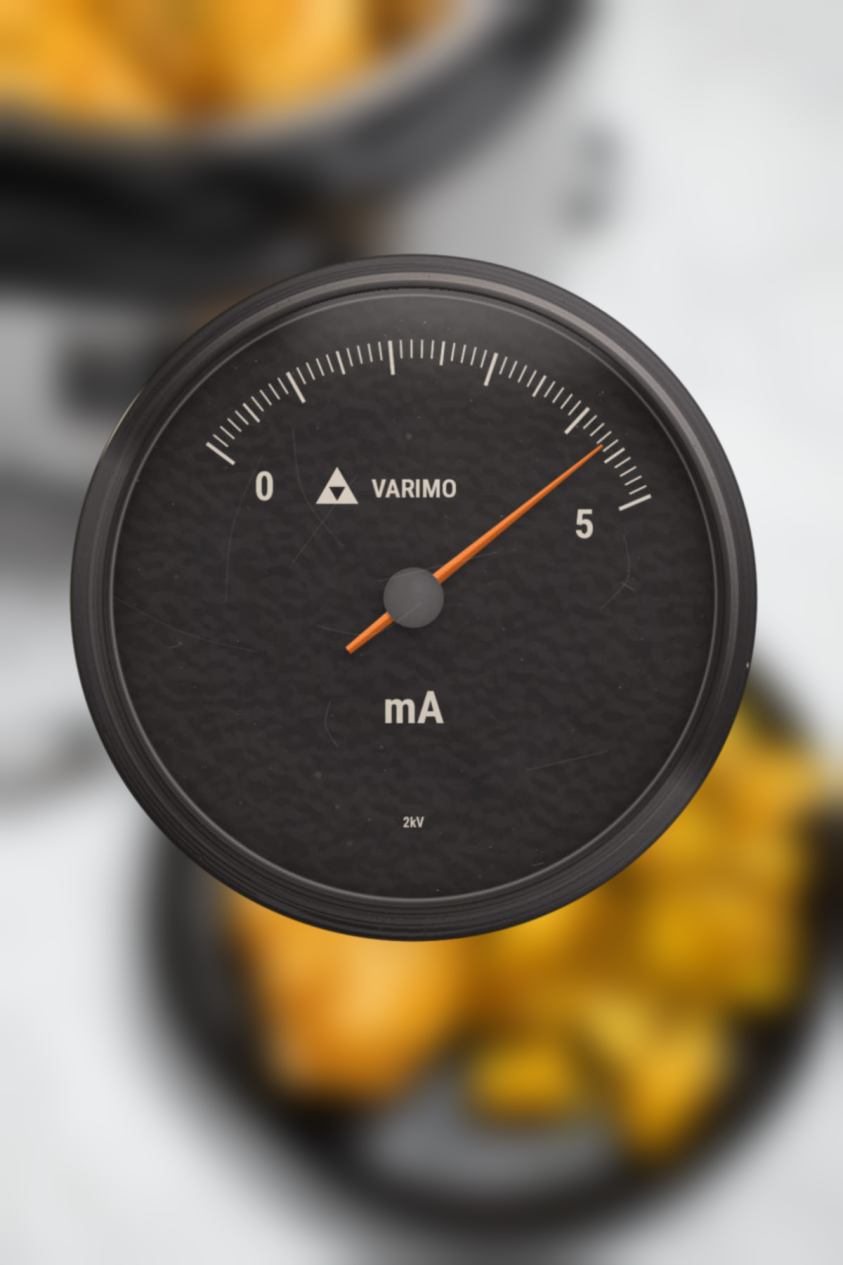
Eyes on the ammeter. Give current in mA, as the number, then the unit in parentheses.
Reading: 4.35 (mA)
